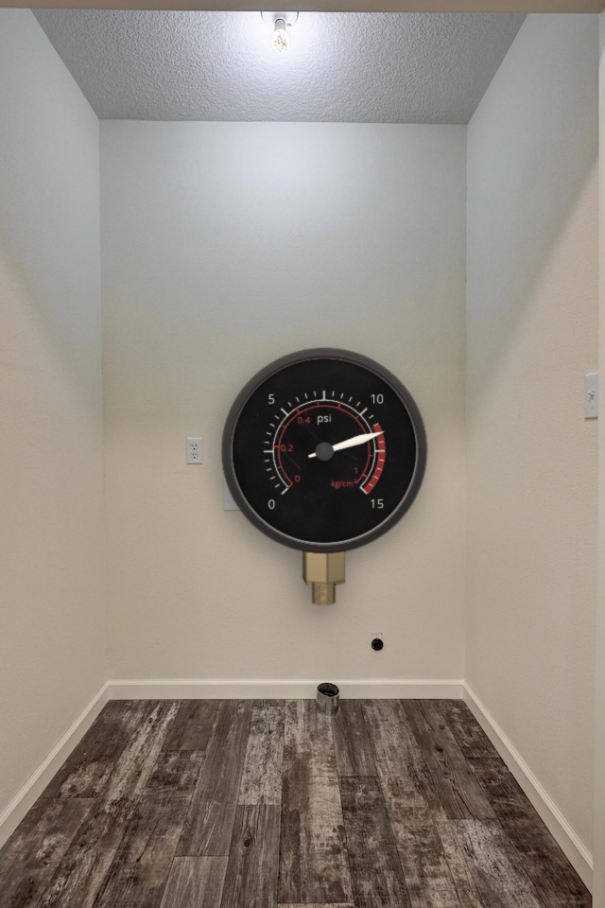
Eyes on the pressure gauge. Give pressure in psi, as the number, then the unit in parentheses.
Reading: 11.5 (psi)
